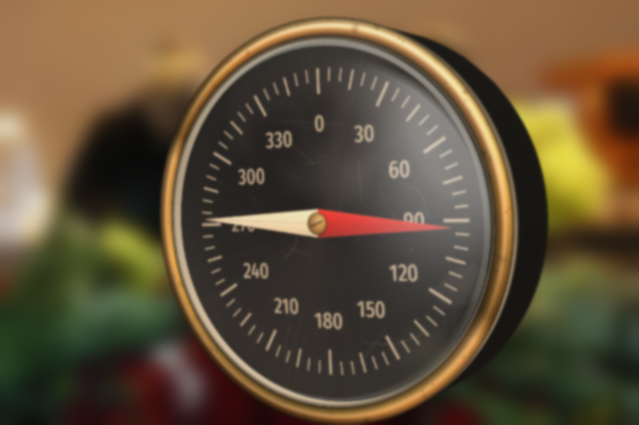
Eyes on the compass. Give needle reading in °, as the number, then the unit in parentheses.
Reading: 92.5 (°)
